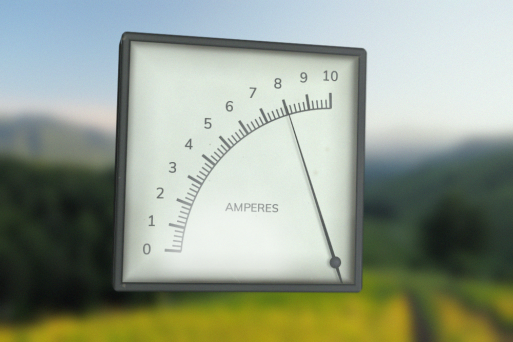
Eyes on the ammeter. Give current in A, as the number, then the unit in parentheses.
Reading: 8 (A)
